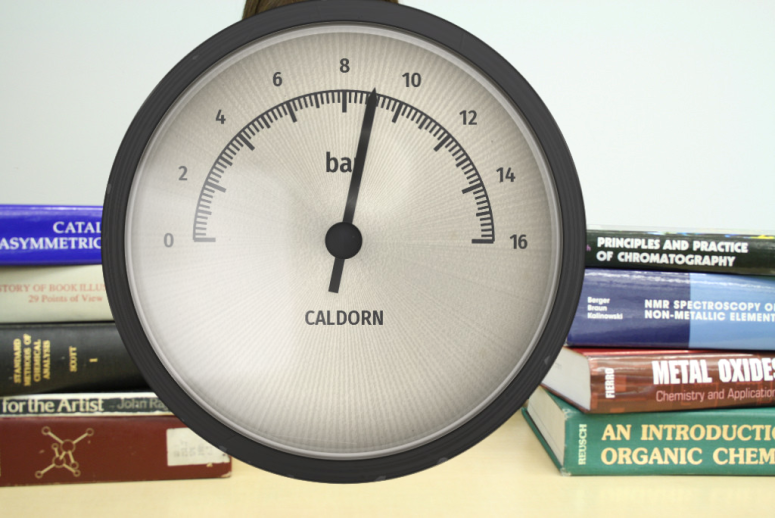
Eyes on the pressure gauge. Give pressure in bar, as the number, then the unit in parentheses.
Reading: 9 (bar)
